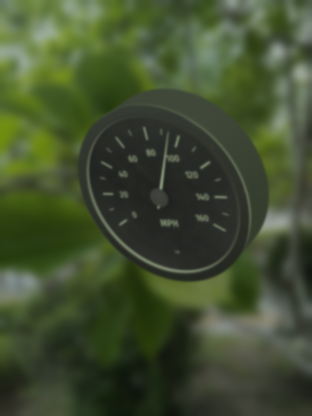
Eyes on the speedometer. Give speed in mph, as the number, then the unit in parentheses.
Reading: 95 (mph)
